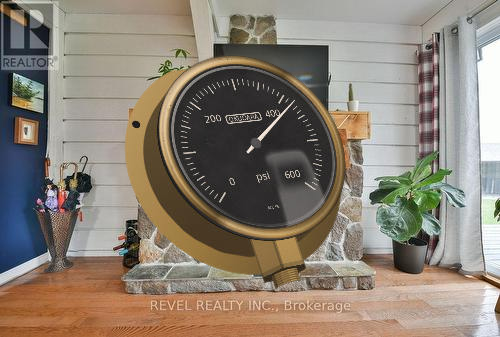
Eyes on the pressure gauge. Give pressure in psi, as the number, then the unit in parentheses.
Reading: 420 (psi)
